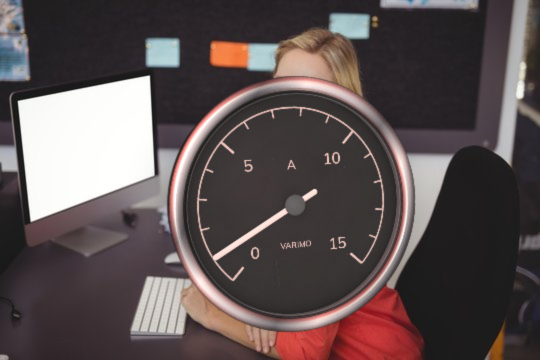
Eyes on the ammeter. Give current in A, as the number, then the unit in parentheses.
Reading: 1 (A)
